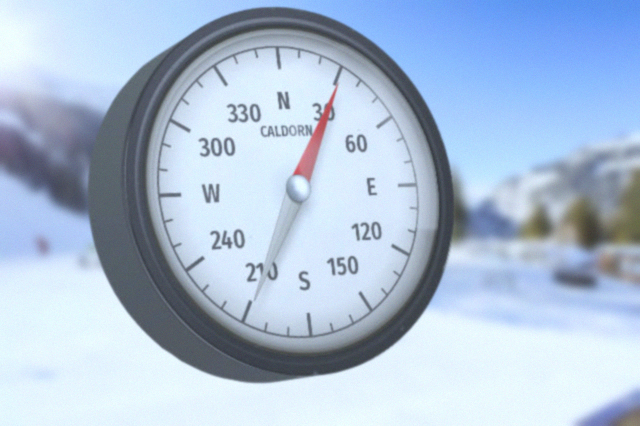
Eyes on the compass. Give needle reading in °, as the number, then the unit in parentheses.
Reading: 30 (°)
